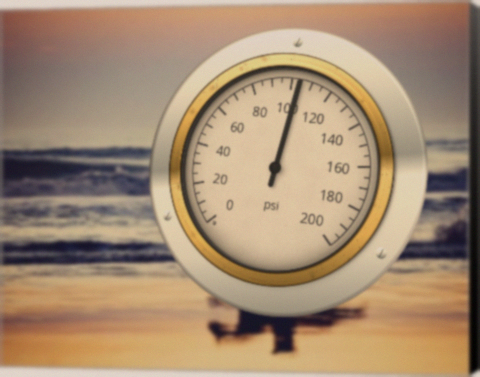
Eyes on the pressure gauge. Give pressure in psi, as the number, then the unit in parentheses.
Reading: 105 (psi)
